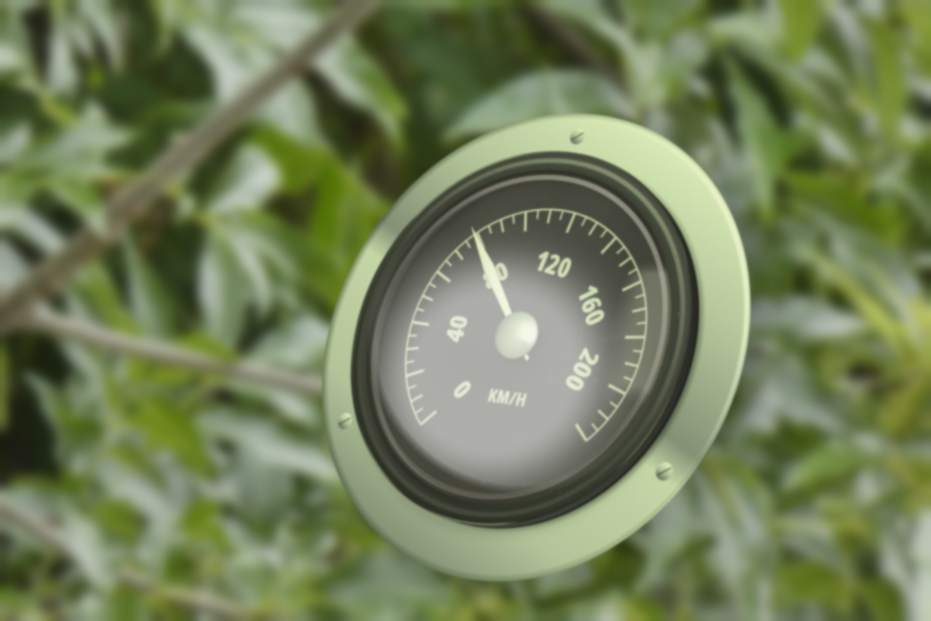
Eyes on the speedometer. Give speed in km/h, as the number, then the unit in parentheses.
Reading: 80 (km/h)
